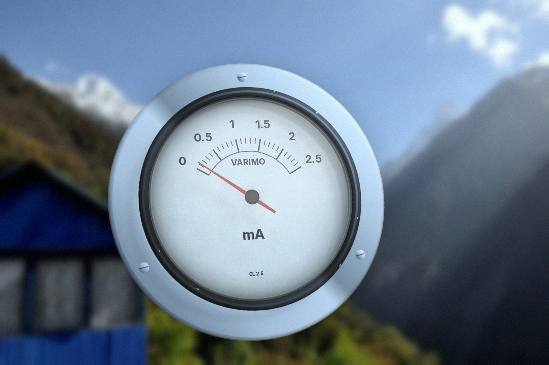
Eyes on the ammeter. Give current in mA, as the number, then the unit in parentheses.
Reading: 0.1 (mA)
